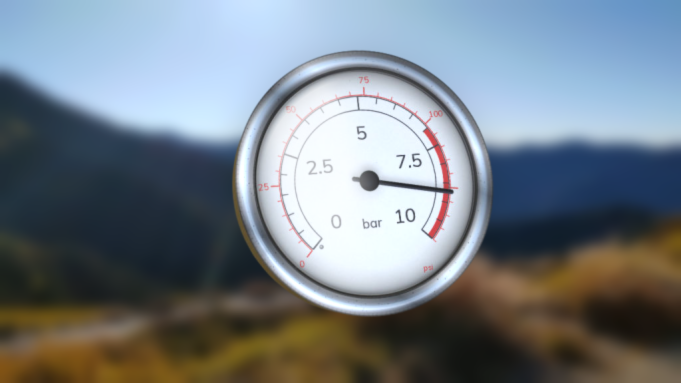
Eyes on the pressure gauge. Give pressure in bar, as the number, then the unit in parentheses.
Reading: 8.75 (bar)
